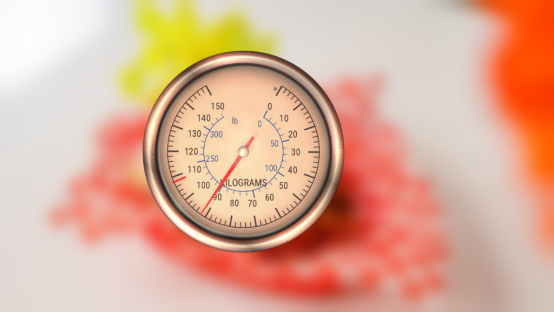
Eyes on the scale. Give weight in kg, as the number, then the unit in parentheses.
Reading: 92 (kg)
